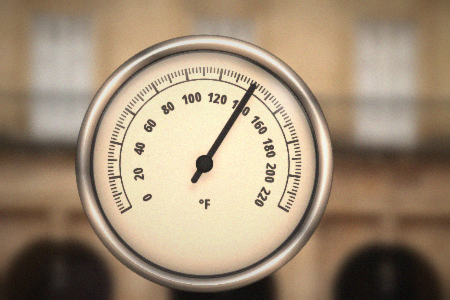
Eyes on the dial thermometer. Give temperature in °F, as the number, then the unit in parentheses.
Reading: 140 (°F)
